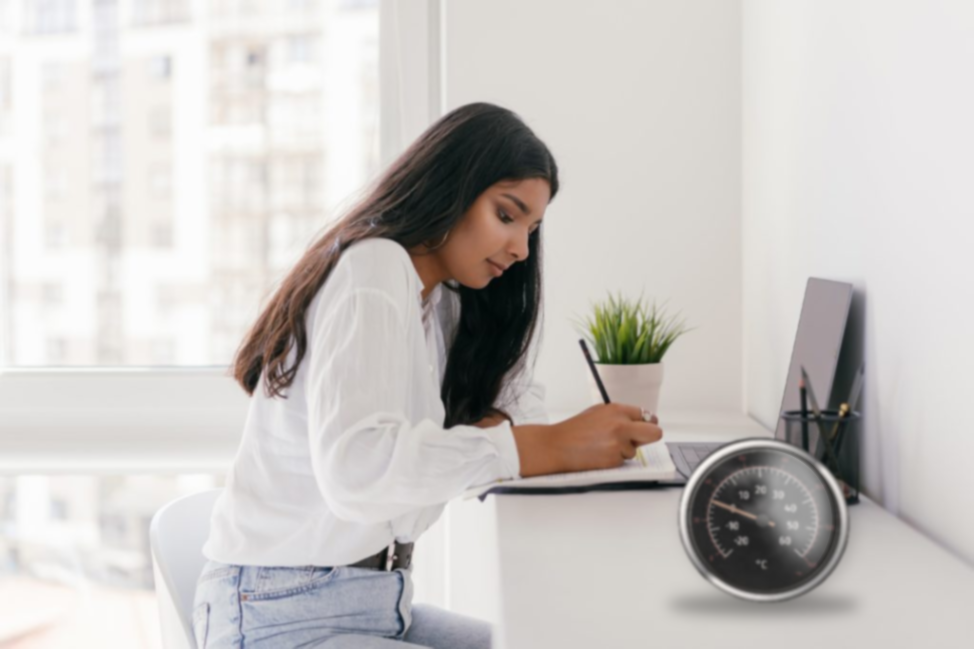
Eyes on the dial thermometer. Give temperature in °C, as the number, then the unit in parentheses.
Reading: 0 (°C)
